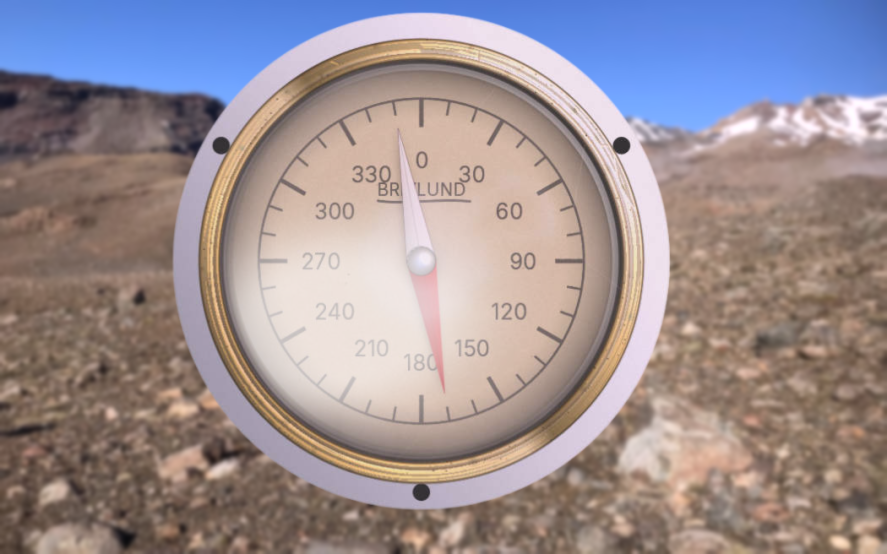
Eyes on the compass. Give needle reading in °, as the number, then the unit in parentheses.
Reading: 170 (°)
